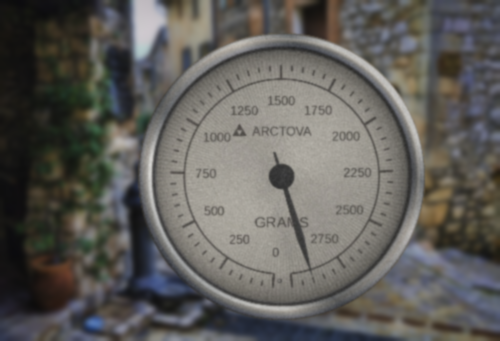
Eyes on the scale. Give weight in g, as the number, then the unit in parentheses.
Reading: 2900 (g)
